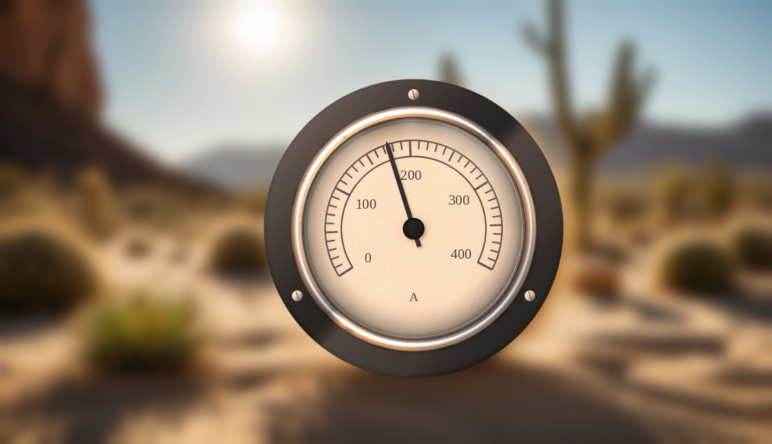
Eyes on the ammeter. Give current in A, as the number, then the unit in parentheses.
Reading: 175 (A)
